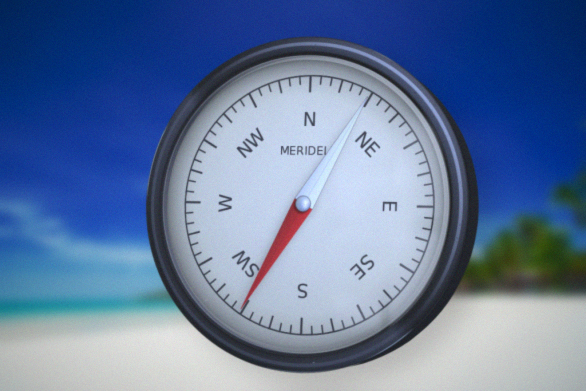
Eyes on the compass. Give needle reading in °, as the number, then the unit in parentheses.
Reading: 210 (°)
